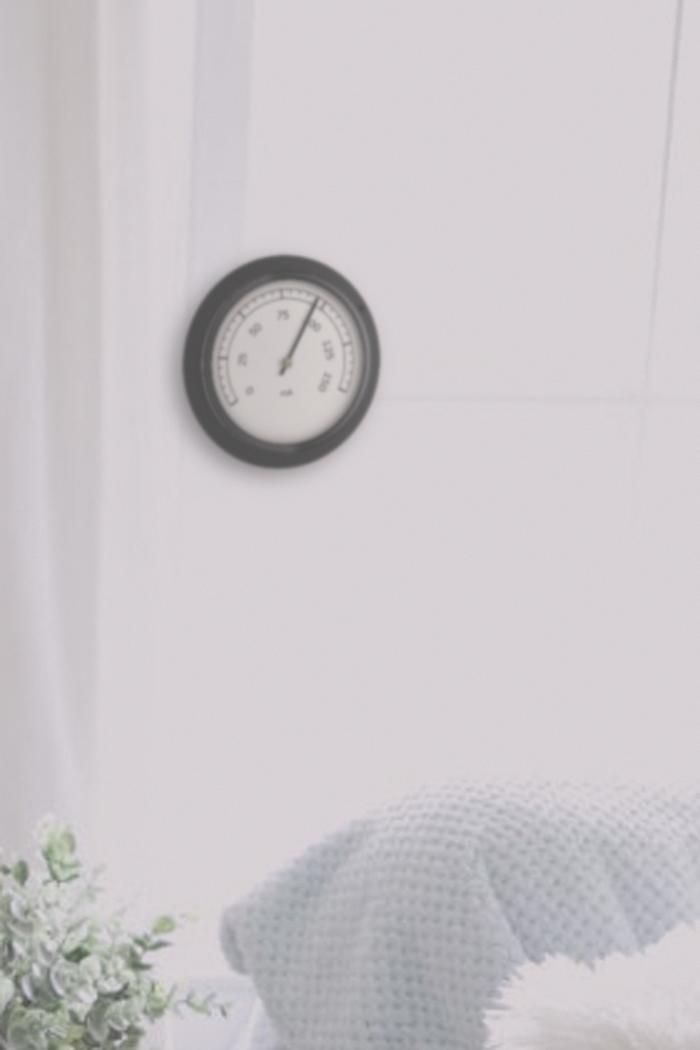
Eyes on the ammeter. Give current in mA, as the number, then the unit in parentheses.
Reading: 95 (mA)
